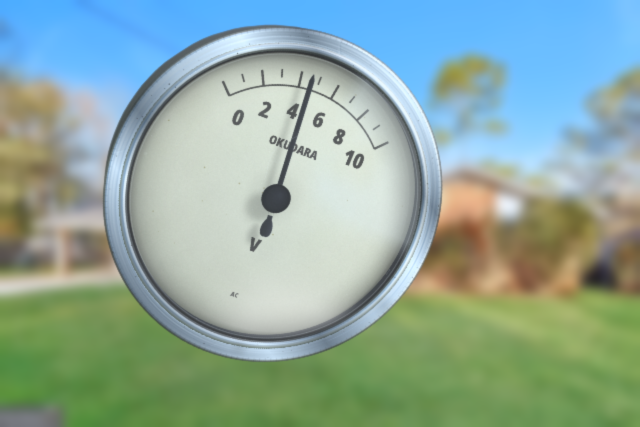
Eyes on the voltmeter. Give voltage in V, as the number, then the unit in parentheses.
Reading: 4.5 (V)
